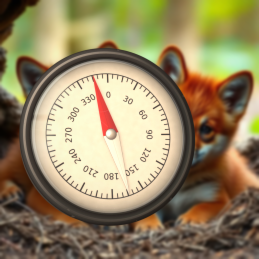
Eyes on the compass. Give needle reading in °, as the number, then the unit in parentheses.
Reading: 345 (°)
